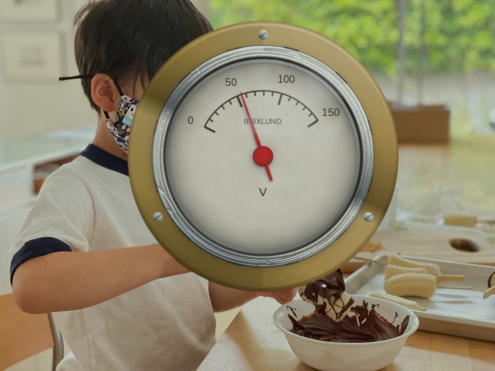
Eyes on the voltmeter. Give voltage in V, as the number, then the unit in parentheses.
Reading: 55 (V)
